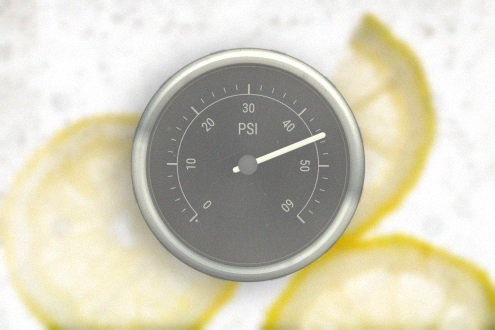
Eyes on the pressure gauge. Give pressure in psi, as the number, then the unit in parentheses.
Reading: 45 (psi)
